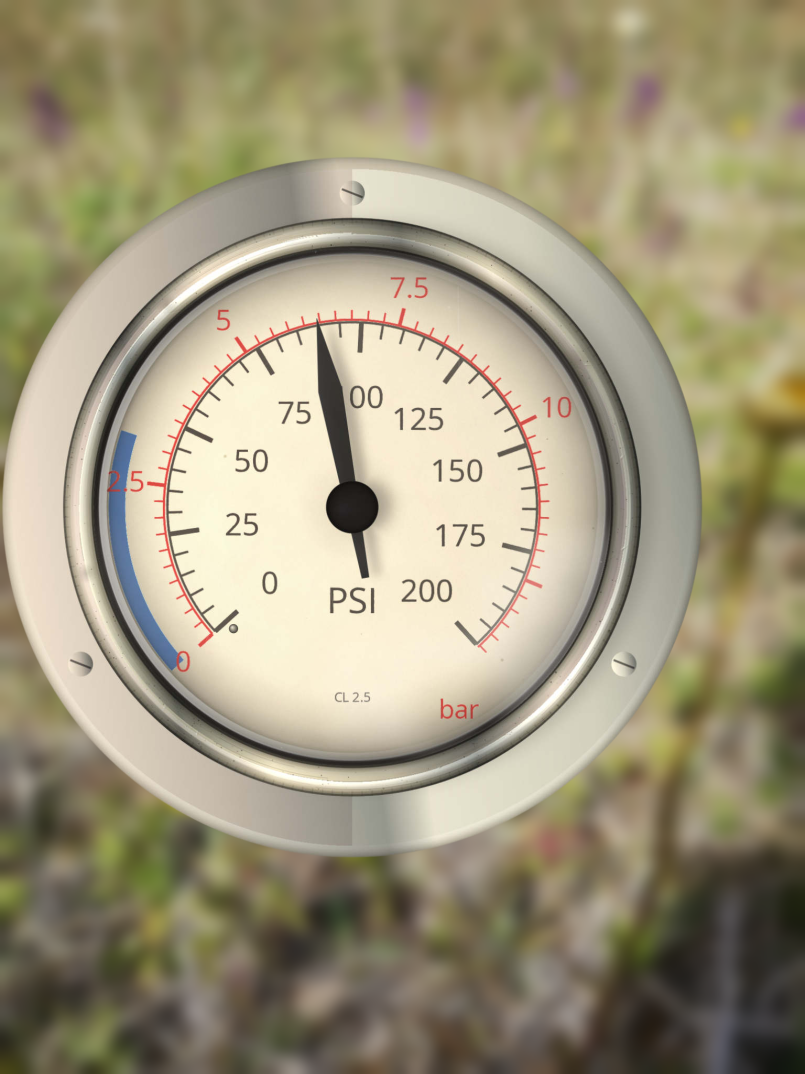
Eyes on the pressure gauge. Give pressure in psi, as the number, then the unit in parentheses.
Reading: 90 (psi)
